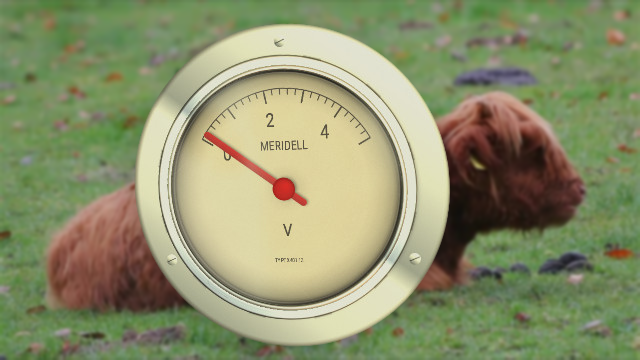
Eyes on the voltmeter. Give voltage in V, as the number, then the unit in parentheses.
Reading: 0.2 (V)
